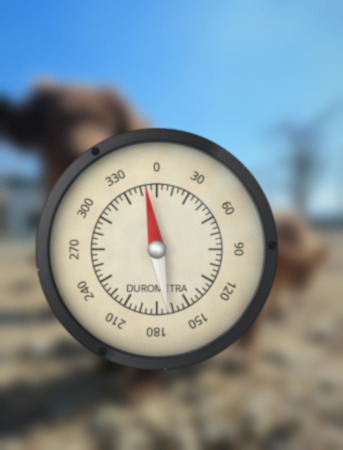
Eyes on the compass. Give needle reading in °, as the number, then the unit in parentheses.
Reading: 350 (°)
